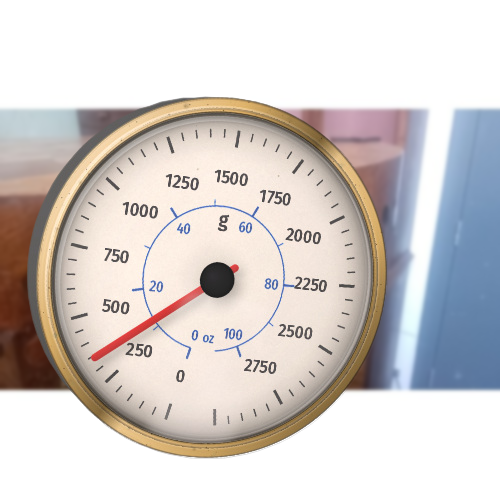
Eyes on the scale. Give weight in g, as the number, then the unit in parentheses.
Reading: 350 (g)
